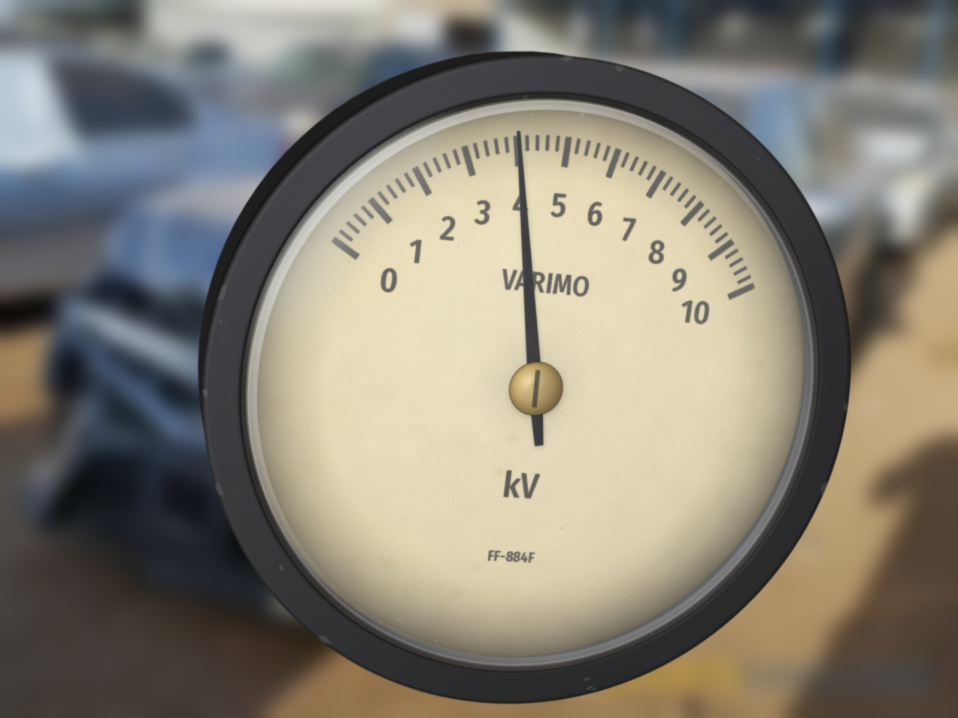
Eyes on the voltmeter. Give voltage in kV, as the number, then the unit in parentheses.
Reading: 4 (kV)
